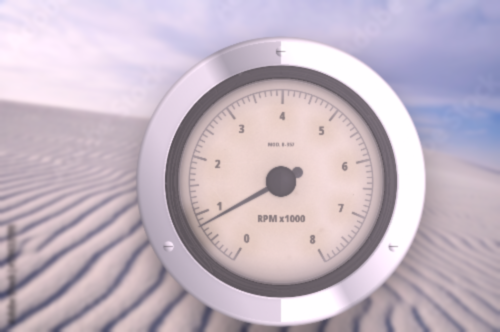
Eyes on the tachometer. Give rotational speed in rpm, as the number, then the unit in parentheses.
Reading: 800 (rpm)
